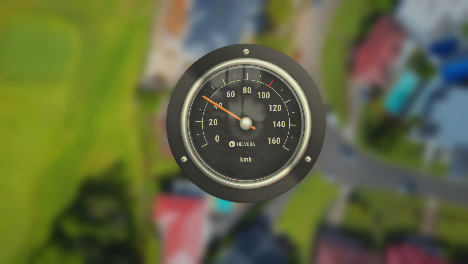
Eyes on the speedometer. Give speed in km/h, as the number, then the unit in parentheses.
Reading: 40 (km/h)
